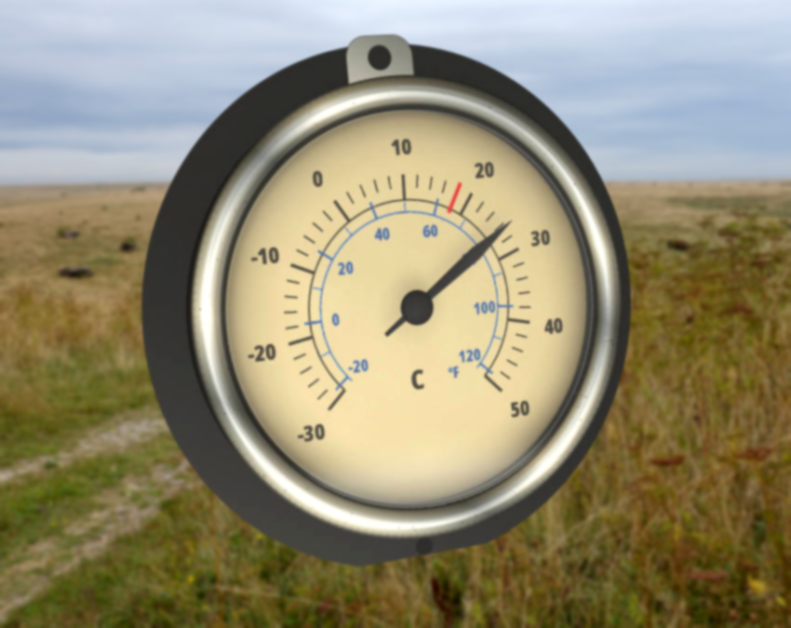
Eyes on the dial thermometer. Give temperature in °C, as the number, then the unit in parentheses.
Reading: 26 (°C)
